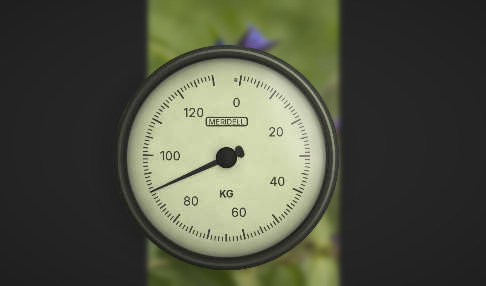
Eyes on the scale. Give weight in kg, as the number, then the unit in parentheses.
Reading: 90 (kg)
